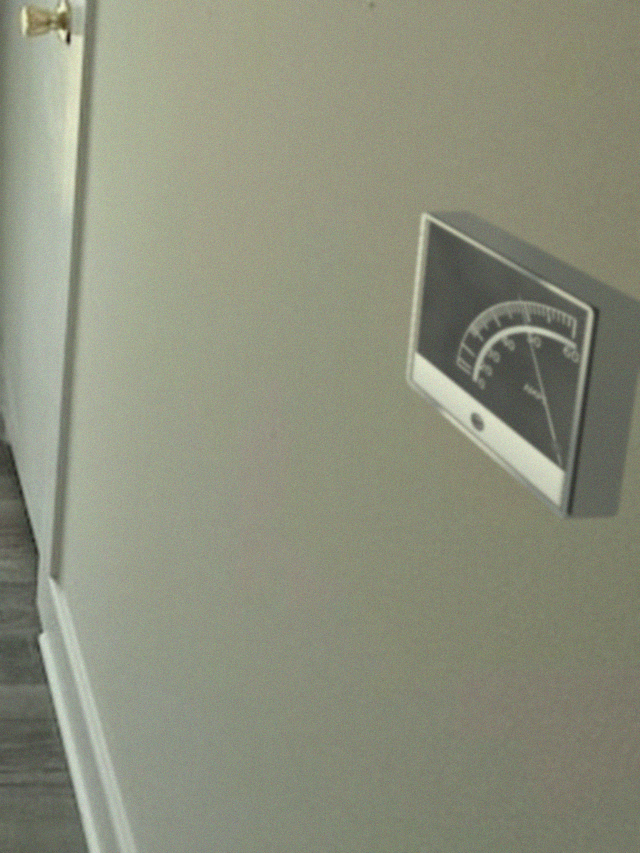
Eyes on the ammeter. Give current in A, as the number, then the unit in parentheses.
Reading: 50 (A)
